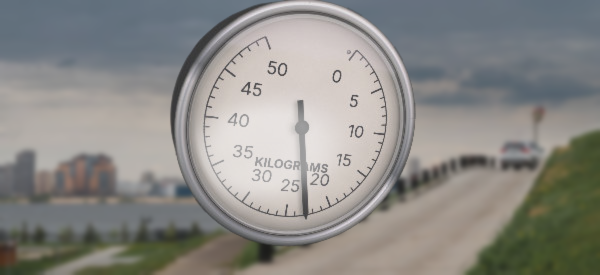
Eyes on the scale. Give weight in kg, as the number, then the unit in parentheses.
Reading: 23 (kg)
